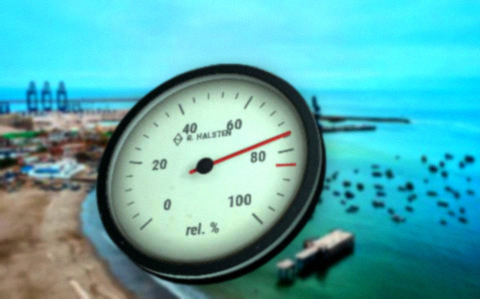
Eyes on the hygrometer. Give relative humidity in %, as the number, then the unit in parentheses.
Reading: 76 (%)
